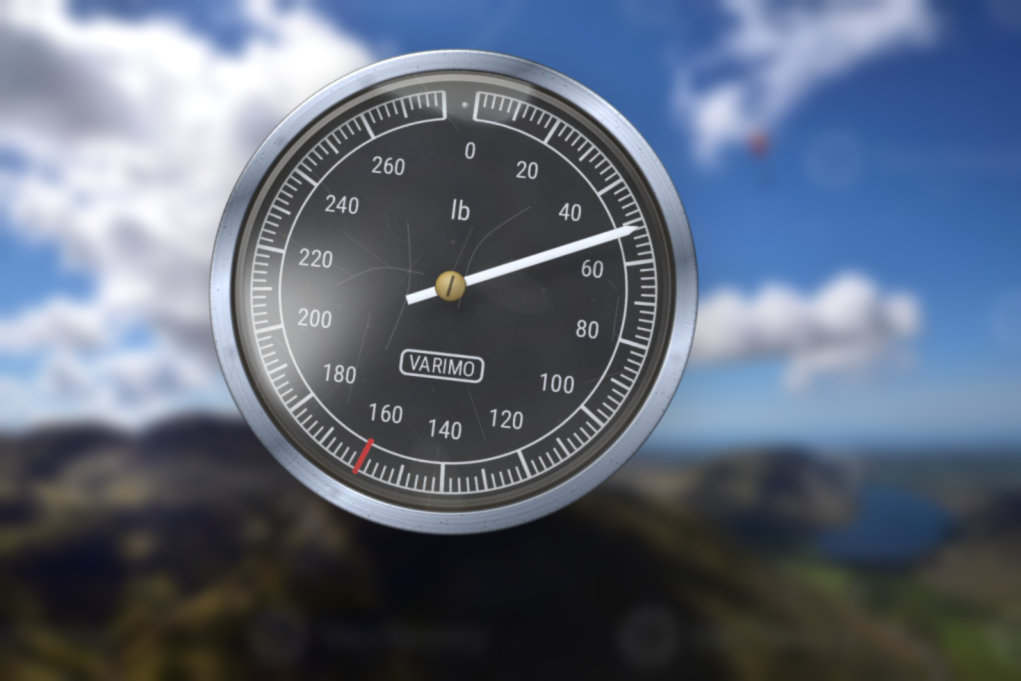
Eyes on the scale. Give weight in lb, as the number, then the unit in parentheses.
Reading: 52 (lb)
